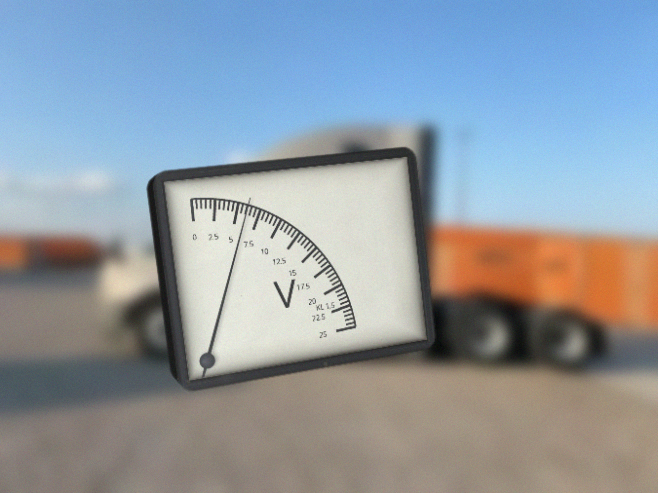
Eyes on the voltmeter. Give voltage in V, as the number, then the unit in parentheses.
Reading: 6 (V)
